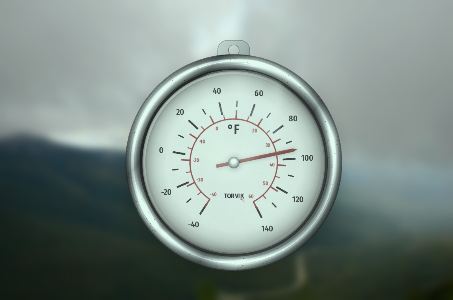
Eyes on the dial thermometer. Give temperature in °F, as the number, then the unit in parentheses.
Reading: 95 (°F)
